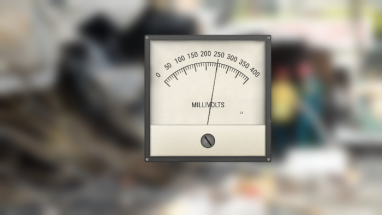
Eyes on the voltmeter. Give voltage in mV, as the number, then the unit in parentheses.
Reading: 250 (mV)
